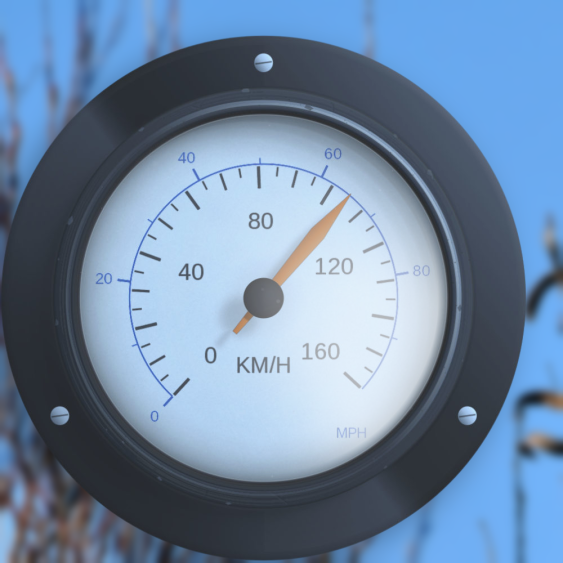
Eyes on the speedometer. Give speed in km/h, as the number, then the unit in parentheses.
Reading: 105 (km/h)
